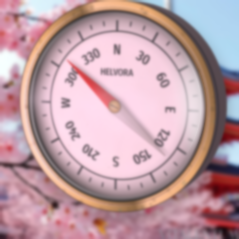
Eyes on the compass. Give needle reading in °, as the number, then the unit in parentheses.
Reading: 310 (°)
